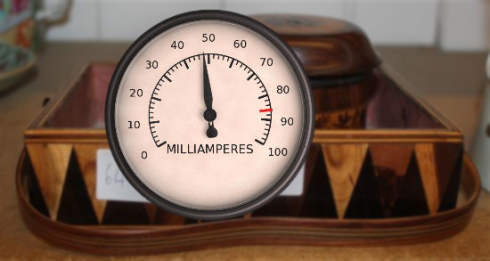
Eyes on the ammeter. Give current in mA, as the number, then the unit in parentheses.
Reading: 48 (mA)
